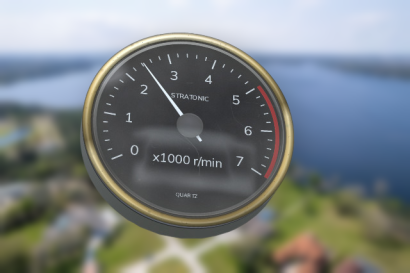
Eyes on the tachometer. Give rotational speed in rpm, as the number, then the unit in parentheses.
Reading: 2400 (rpm)
